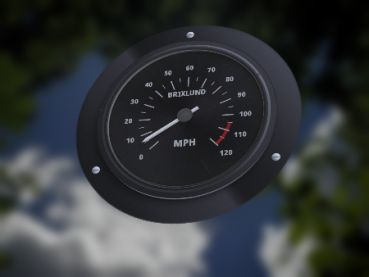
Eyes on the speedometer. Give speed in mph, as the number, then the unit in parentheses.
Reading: 5 (mph)
